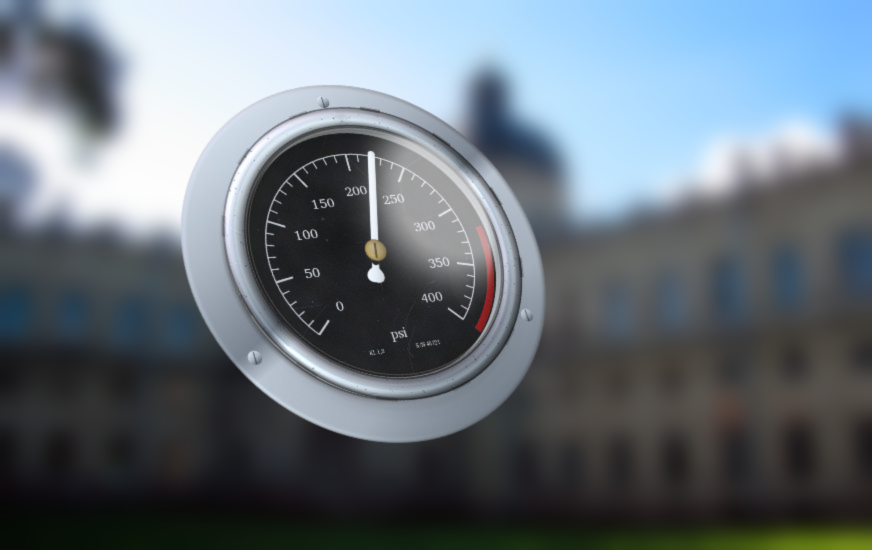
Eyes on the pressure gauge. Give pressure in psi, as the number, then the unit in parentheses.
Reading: 220 (psi)
